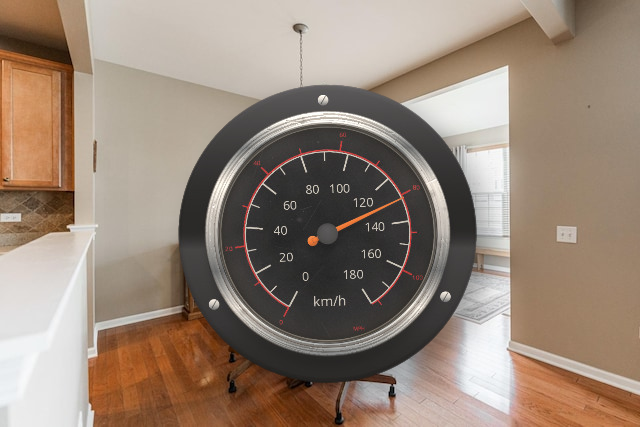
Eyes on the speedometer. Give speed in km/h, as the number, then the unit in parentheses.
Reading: 130 (km/h)
